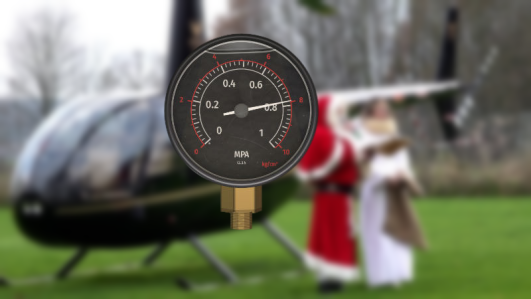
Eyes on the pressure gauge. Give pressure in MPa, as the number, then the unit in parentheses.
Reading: 0.78 (MPa)
